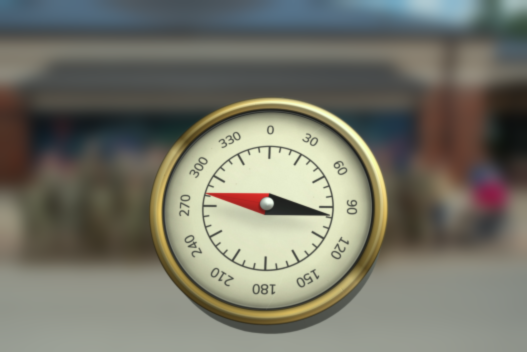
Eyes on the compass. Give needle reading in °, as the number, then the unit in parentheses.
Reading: 280 (°)
